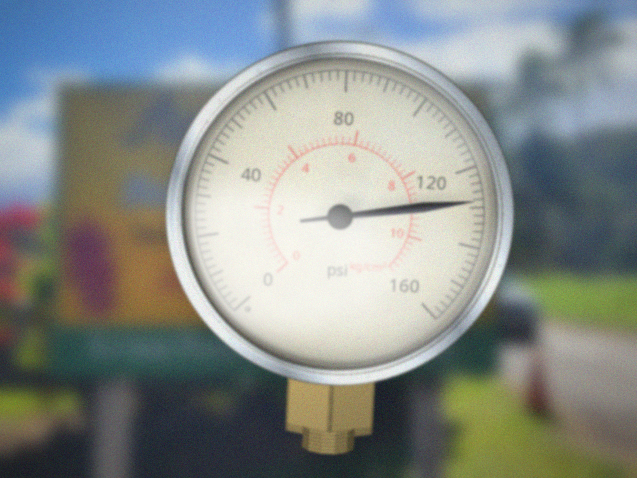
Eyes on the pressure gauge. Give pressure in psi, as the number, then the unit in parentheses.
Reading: 128 (psi)
